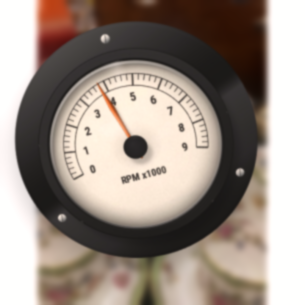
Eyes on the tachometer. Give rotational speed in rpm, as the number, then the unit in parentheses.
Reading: 3800 (rpm)
